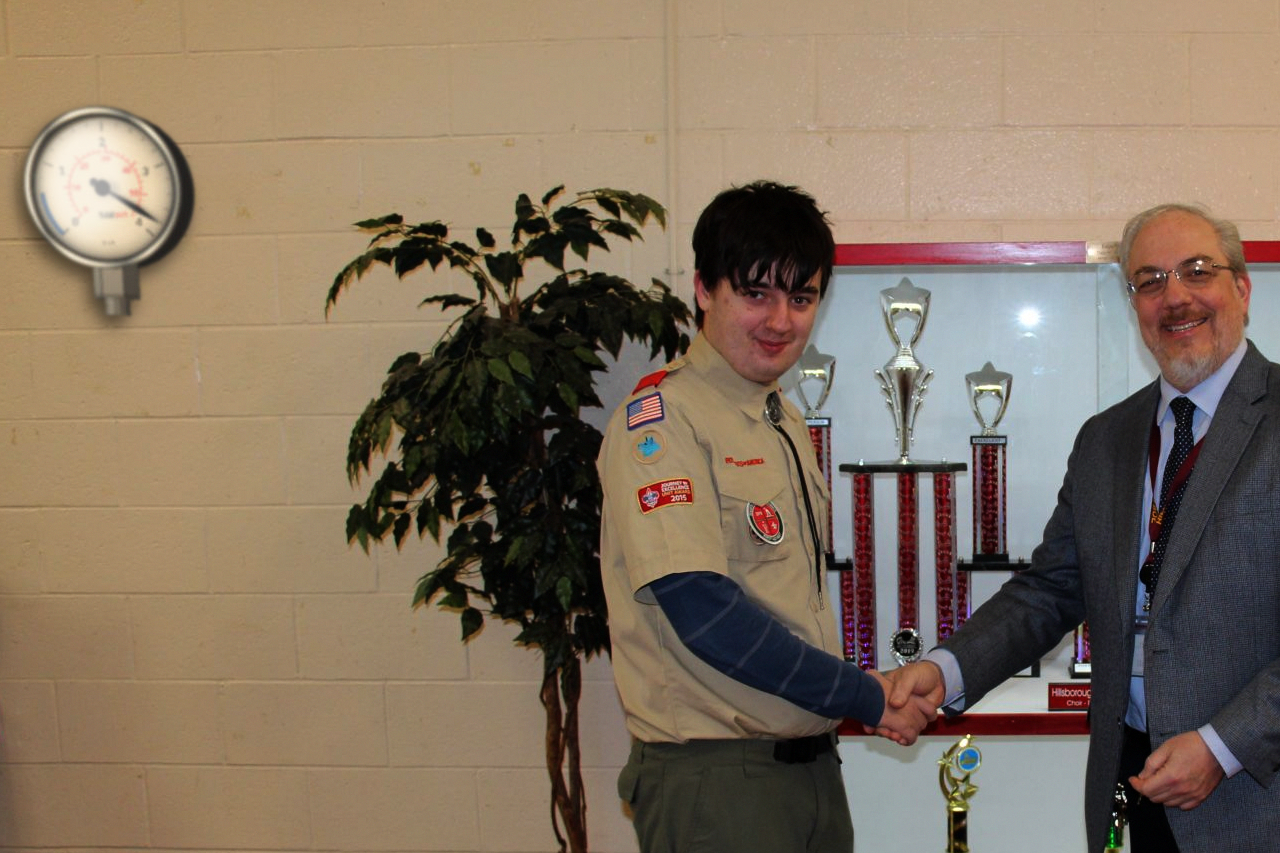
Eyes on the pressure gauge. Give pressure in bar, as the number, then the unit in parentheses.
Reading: 3.8 (bar)
